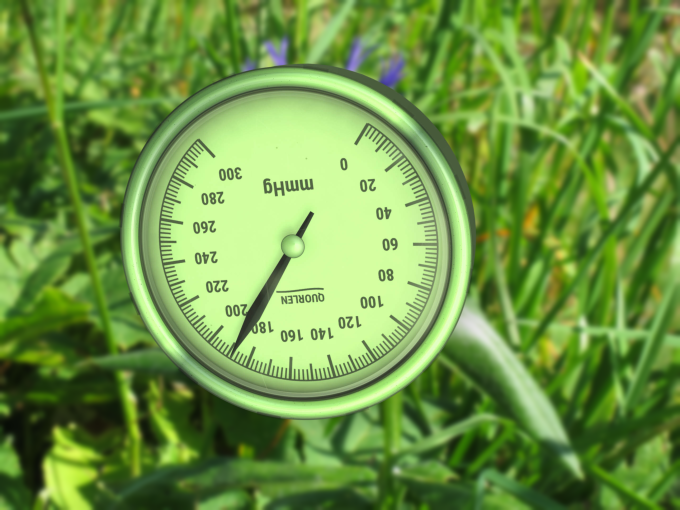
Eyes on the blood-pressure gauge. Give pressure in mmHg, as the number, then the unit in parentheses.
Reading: 188 (mmHg)
